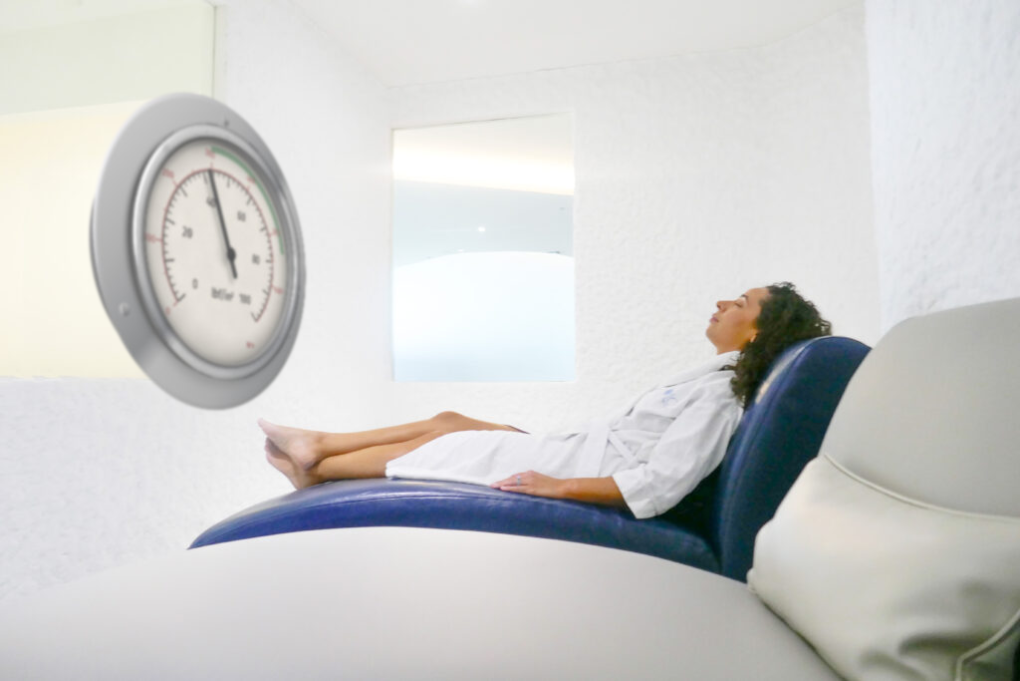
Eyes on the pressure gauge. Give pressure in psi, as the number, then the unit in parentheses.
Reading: 40 (psi)
